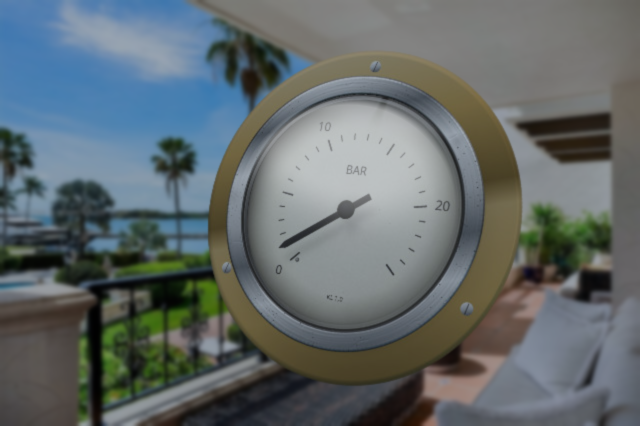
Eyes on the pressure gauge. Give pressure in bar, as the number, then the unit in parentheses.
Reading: 1 (bar)
